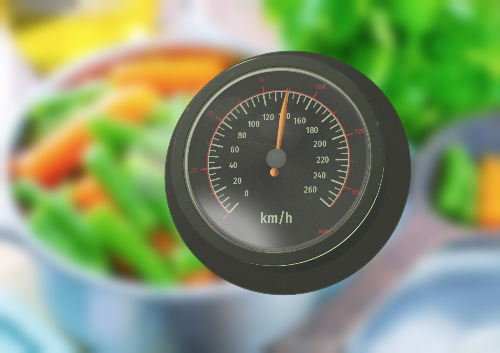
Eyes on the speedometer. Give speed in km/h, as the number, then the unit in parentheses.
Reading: 140 (km/h)
